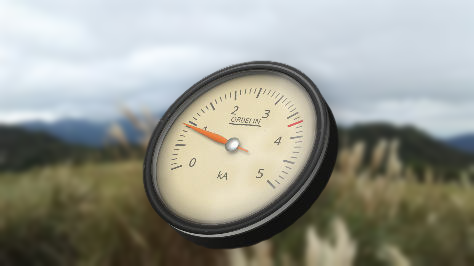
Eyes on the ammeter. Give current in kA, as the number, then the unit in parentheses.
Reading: 0.9 (kA)
